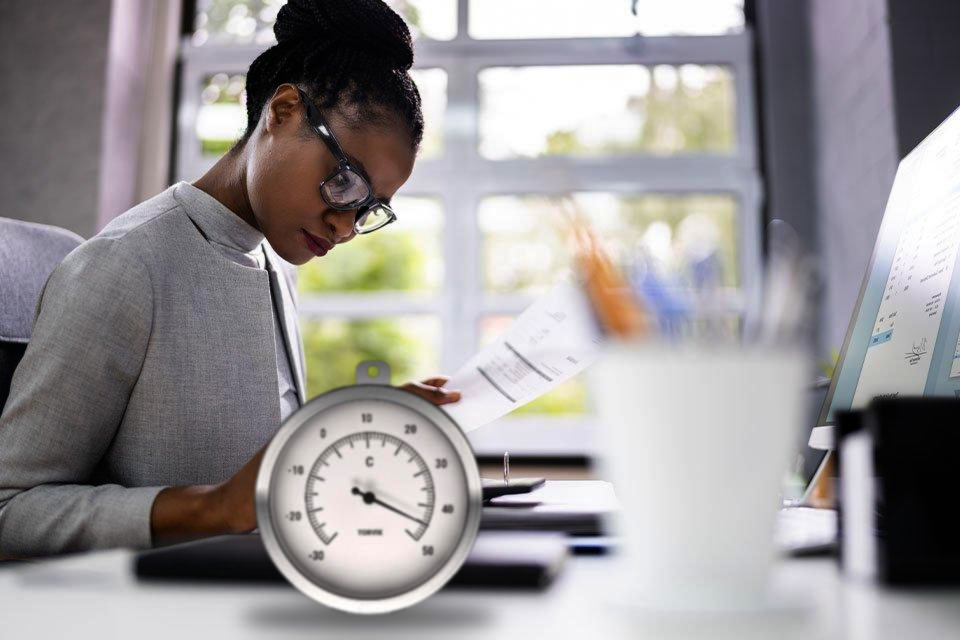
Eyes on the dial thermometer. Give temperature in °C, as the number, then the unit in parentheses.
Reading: 45 (°C)
